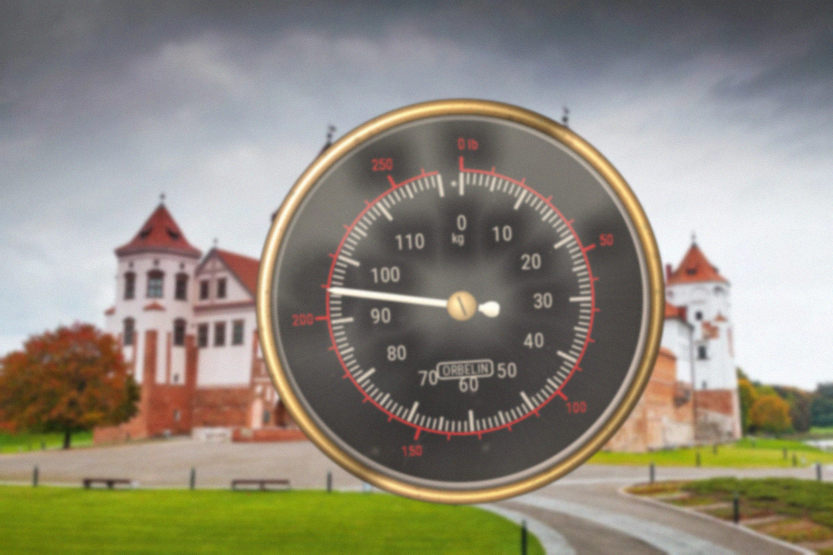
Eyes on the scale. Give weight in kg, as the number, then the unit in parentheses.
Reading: 95 (kg)
